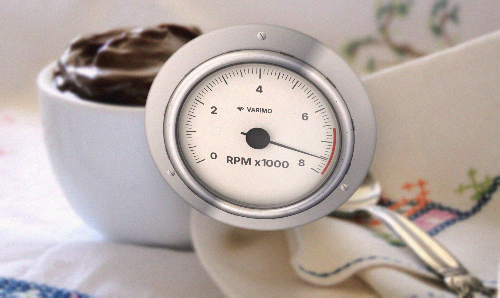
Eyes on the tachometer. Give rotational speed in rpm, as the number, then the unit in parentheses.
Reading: 7500 (rpm)
